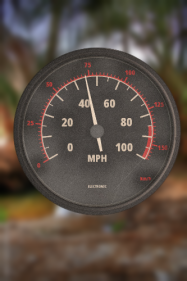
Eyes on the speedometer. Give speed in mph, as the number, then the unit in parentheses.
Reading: 45 (mph)
